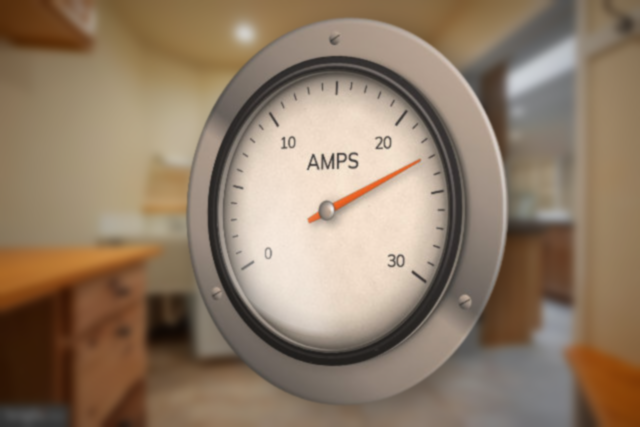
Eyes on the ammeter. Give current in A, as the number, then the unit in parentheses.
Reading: 23 (A)
